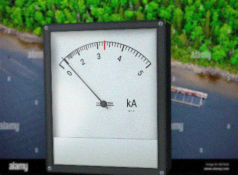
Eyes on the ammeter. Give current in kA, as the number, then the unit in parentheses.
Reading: 1 (kA)
